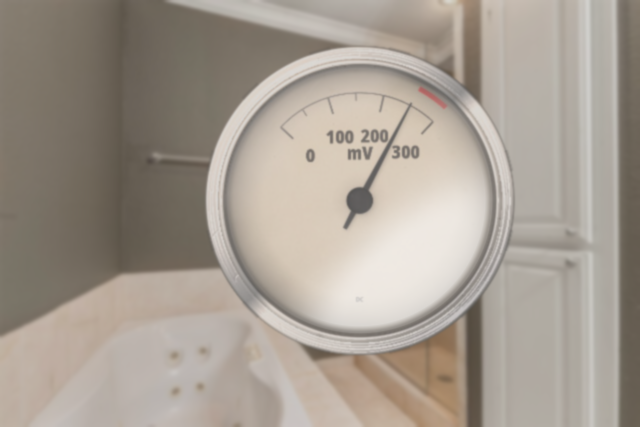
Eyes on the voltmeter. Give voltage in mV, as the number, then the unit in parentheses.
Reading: 250 (mV)
